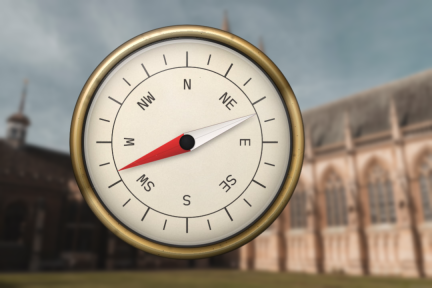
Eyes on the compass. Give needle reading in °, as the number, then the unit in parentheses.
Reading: 247.5 (°)
